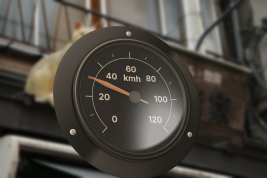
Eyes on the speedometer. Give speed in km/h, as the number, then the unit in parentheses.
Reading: 30 (km/h)
